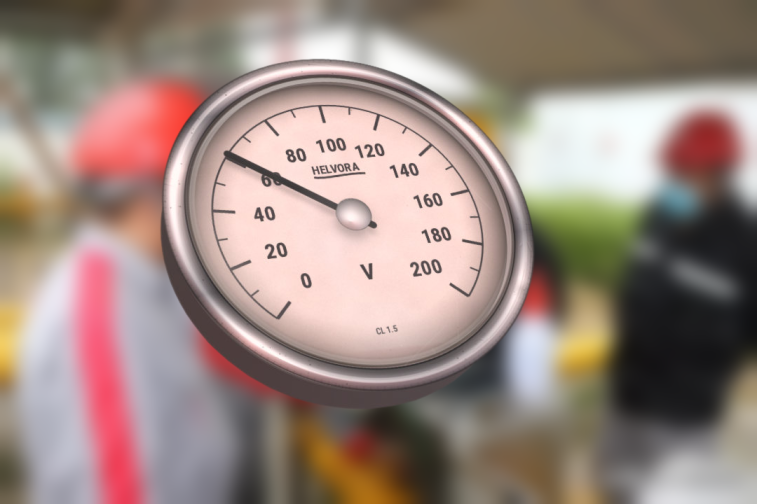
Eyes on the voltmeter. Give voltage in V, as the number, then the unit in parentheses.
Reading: 60 (V)
